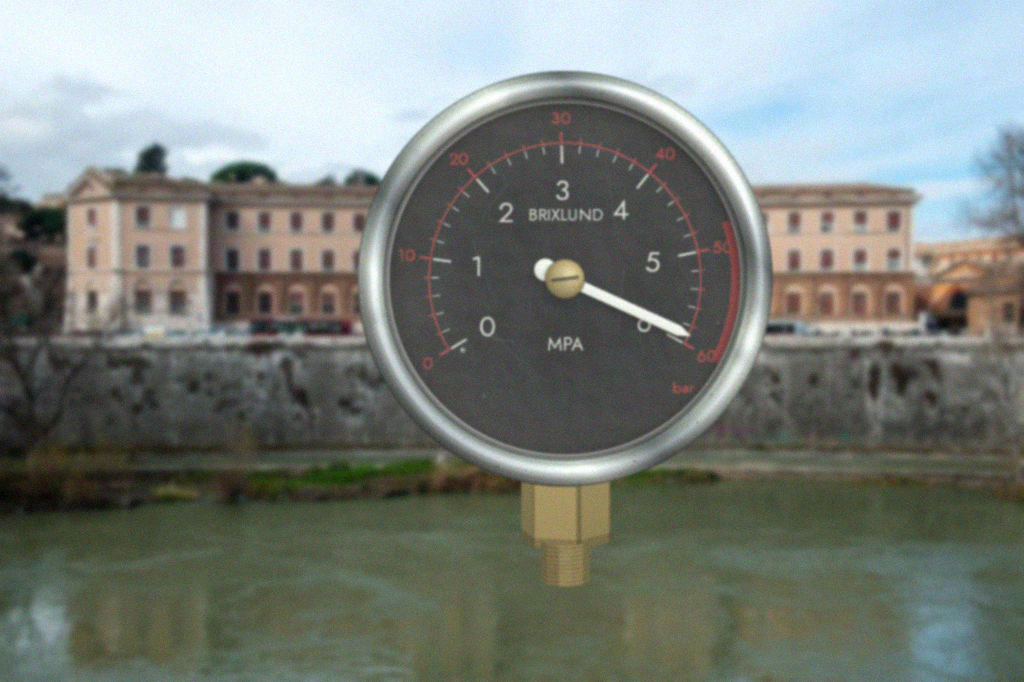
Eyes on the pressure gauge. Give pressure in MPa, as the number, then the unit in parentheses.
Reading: 5.9 (MPa)
